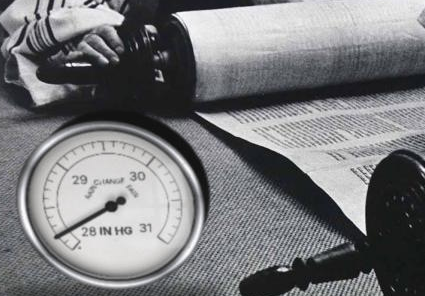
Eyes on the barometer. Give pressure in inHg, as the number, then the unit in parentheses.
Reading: 28.2 (inHg)
